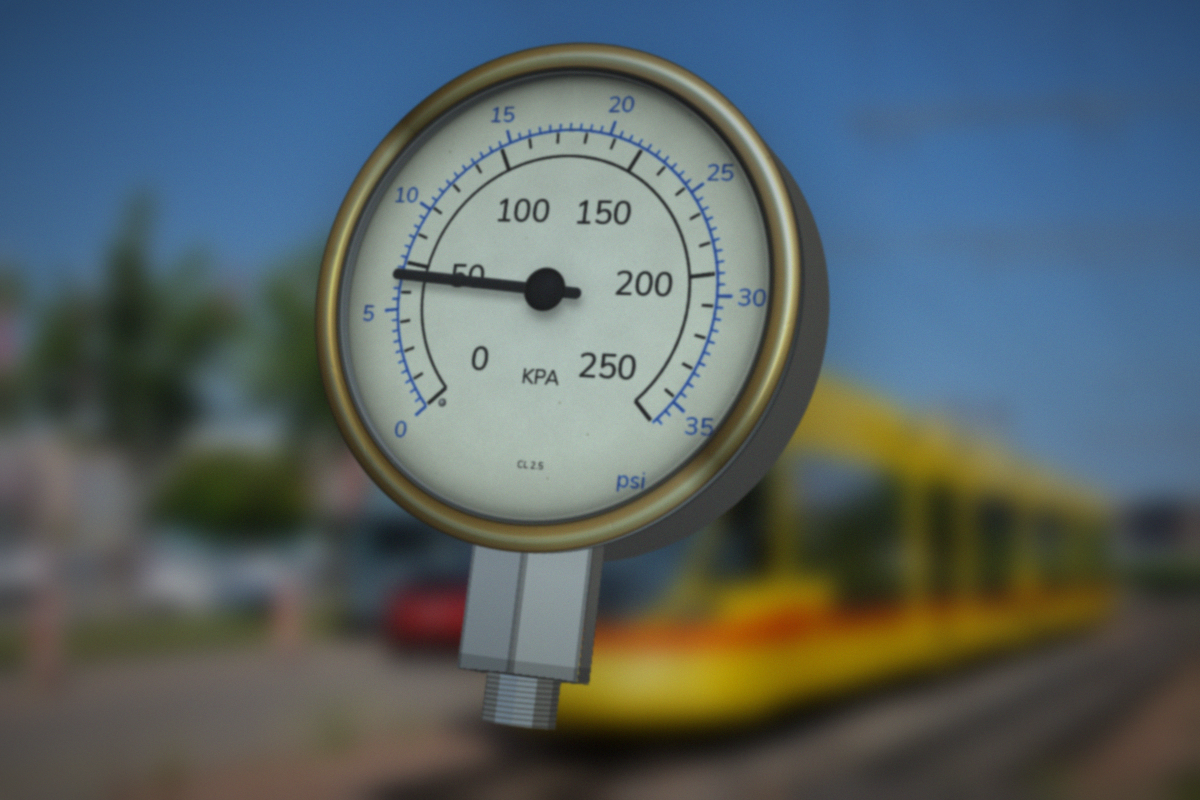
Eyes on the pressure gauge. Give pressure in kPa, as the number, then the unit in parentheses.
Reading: 45 (kPa)
